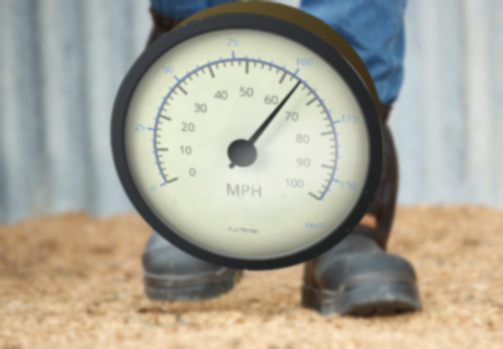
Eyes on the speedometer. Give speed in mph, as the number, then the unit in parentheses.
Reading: 64 (mph)
